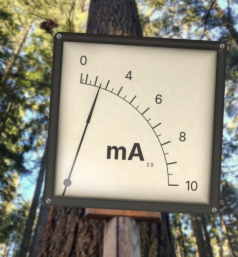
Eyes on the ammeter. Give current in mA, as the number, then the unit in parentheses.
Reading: 2.5 (mA)
